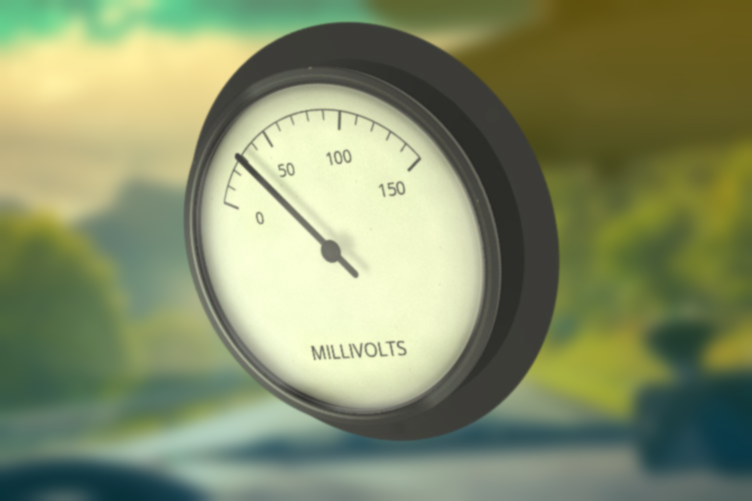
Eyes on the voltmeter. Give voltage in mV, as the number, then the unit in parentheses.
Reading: 30 (mV)
